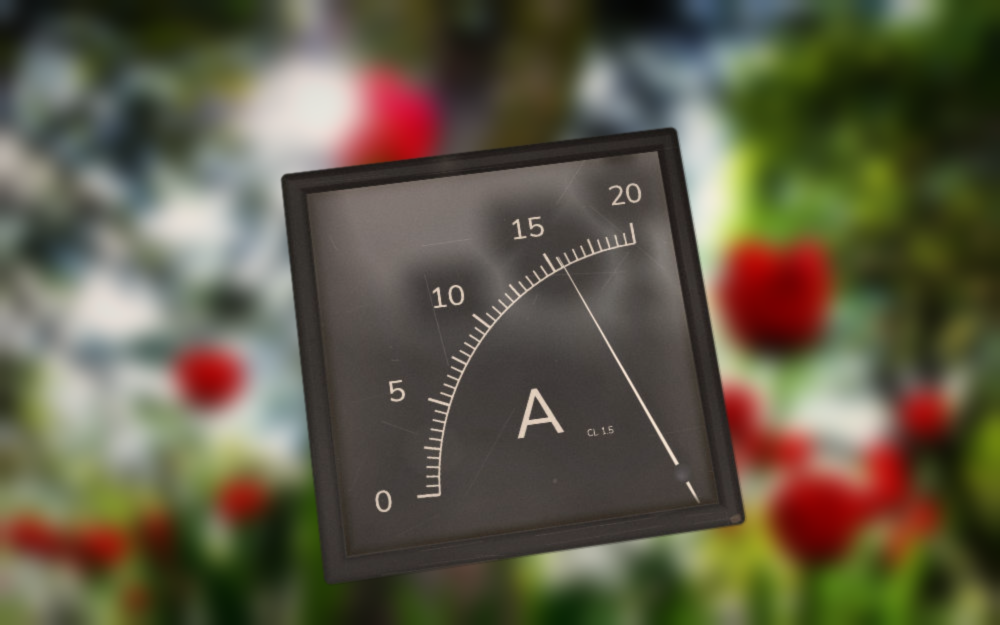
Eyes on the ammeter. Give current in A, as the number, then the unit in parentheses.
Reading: 15.5 (A)
